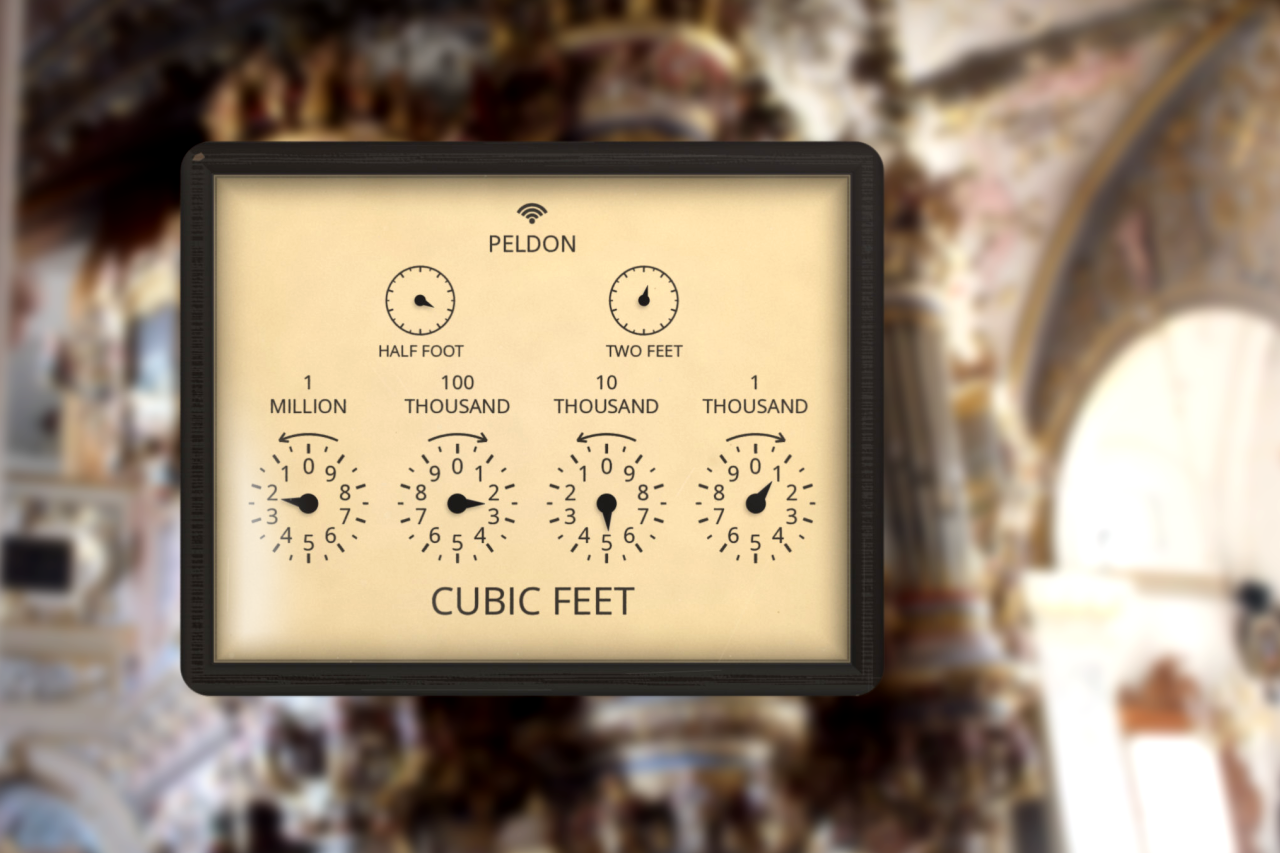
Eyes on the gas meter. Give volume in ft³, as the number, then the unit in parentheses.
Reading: 225100 (ft³)
